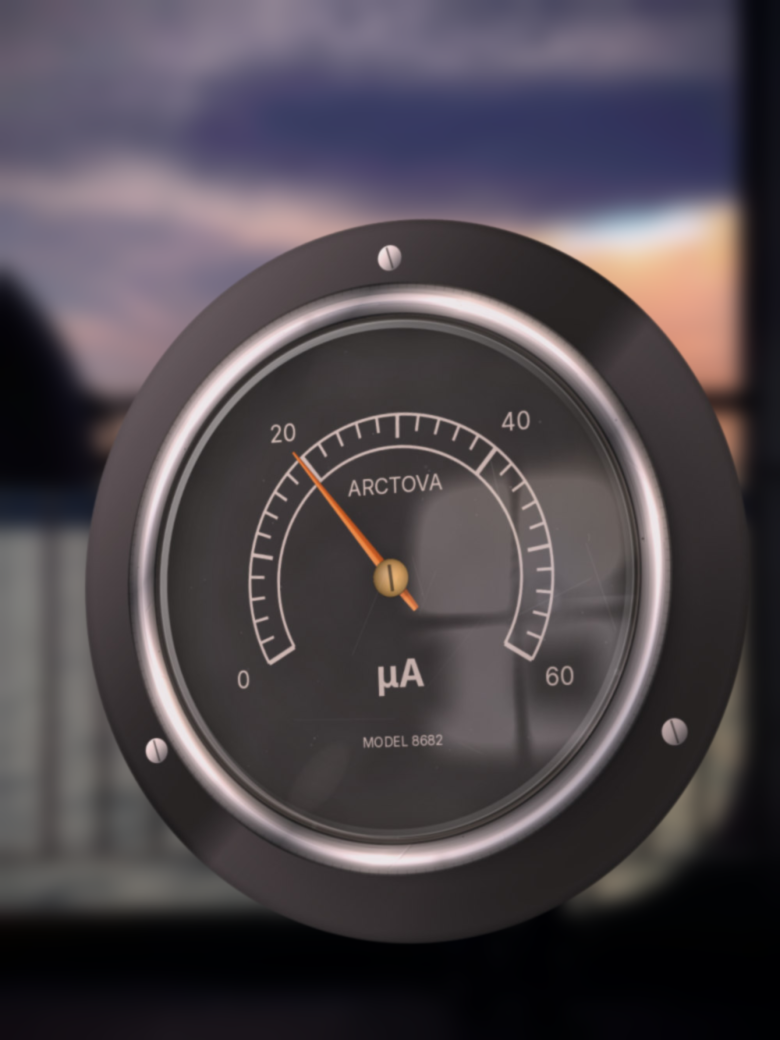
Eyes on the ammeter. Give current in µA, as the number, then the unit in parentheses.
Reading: 20 (µA)
